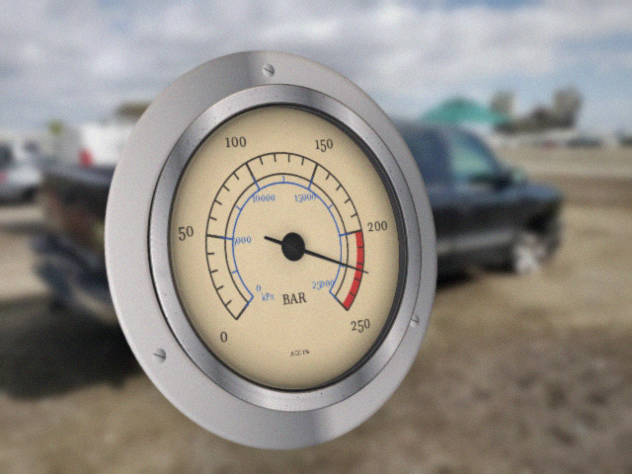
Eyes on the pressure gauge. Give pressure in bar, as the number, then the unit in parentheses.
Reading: 225 (bar)
